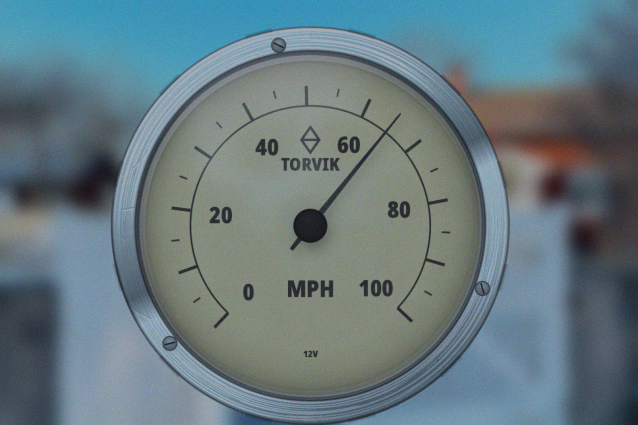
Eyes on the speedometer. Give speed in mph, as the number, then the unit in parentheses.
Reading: 65 (mph)
